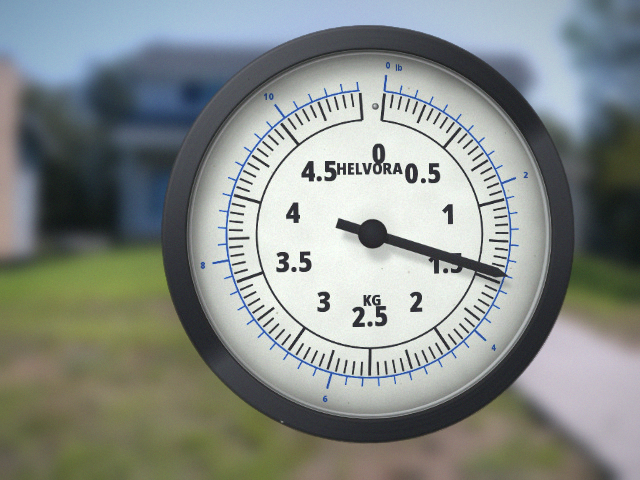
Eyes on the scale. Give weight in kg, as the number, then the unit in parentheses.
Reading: 1.45 (kg)
